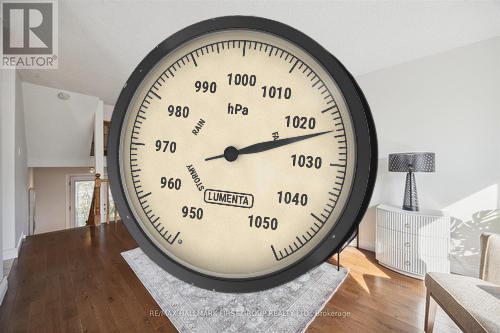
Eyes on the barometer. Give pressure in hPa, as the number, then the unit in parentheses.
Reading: 1024 (hPa)
